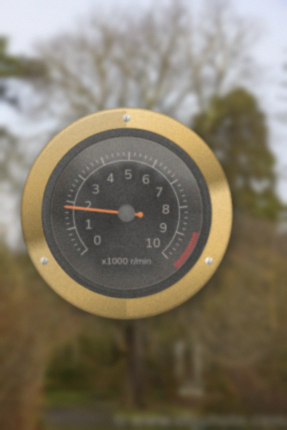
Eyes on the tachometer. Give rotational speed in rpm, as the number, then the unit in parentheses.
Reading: 1800 (rpm)
